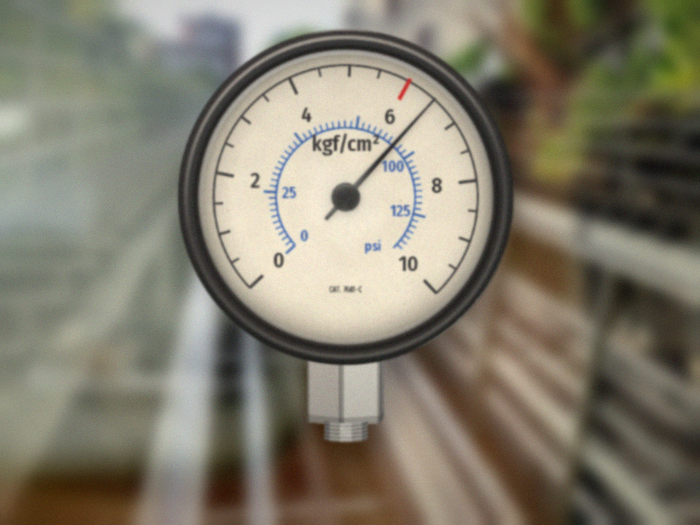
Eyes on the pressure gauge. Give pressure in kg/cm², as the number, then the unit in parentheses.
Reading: 6.5 (kg/cm²)
